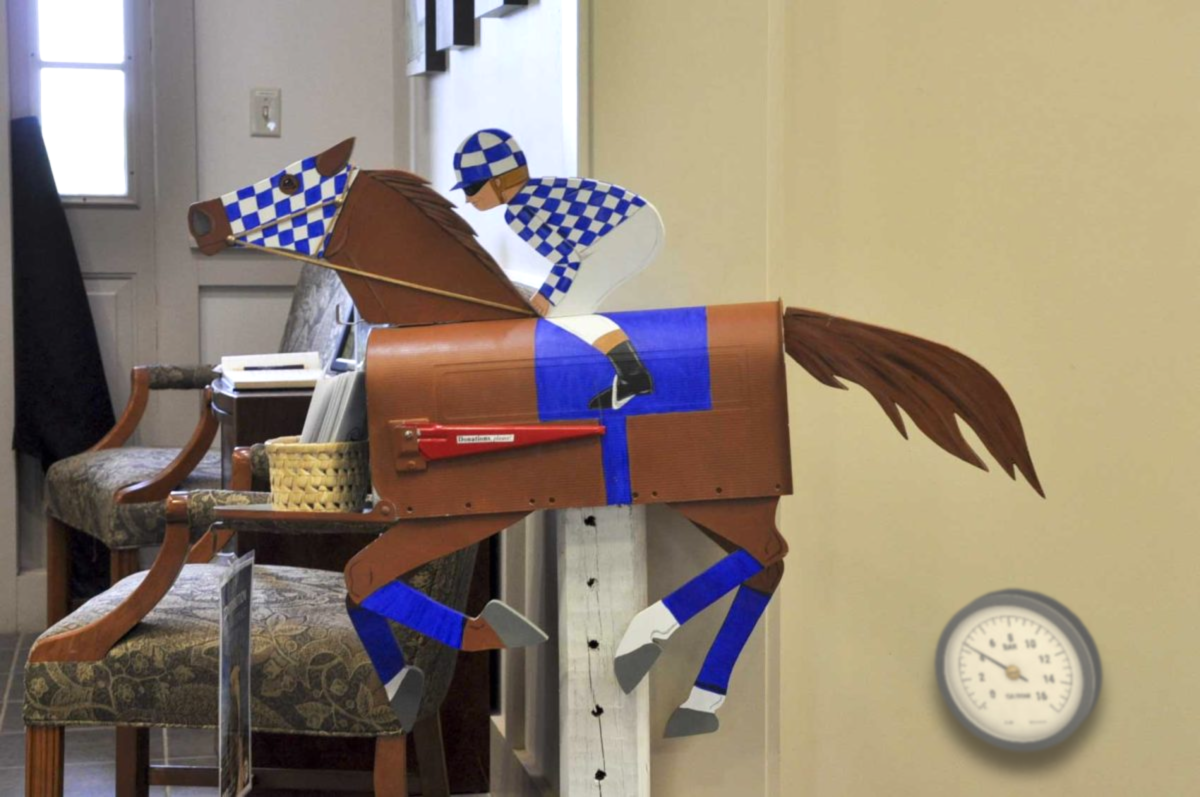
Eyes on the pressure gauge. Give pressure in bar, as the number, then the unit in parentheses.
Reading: 4.5 (bar)
